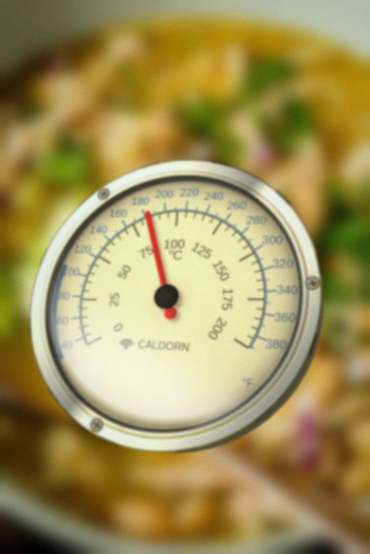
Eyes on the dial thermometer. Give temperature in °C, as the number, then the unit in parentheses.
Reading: 85 (°C)
